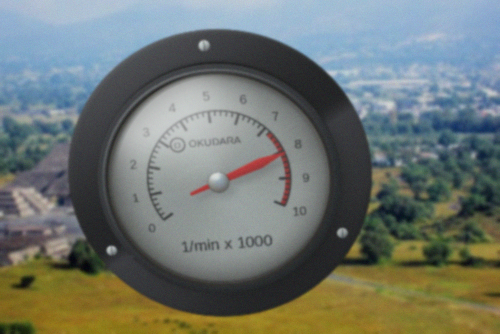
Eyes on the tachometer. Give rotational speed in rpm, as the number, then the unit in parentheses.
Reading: 8000 (rpm)
